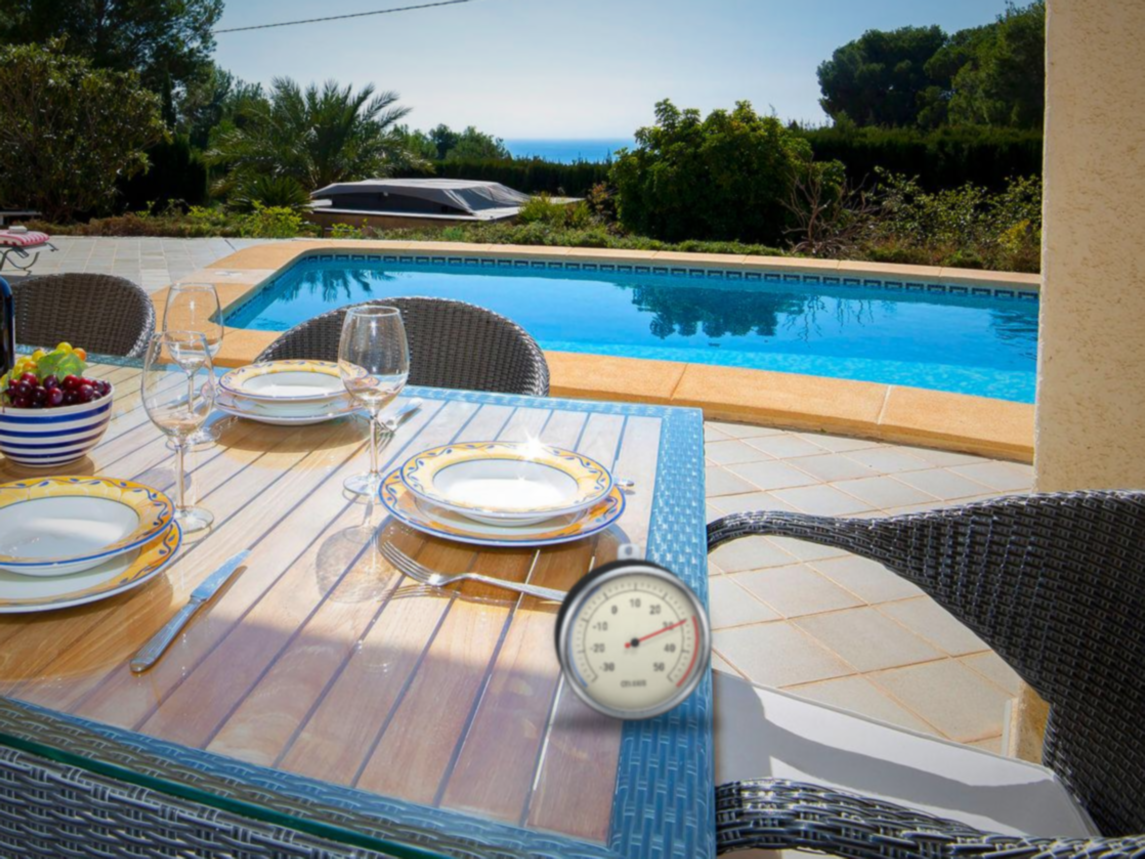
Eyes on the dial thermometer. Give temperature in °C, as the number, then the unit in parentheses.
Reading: 30 (°C)
